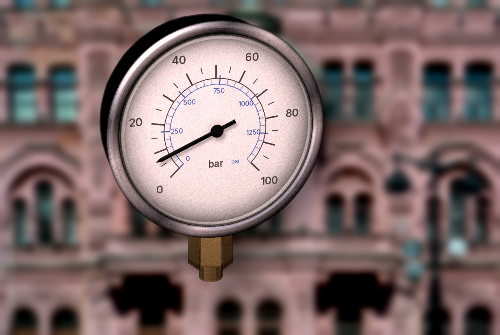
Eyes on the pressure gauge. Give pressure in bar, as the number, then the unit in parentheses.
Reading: 7.5 (bar)
